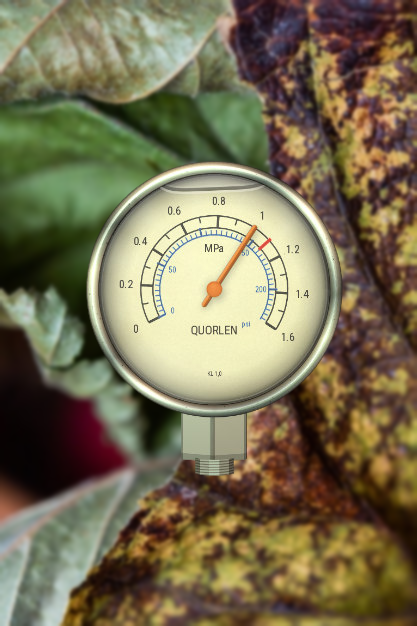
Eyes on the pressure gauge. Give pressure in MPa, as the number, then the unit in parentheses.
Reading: 1 (MPa)
